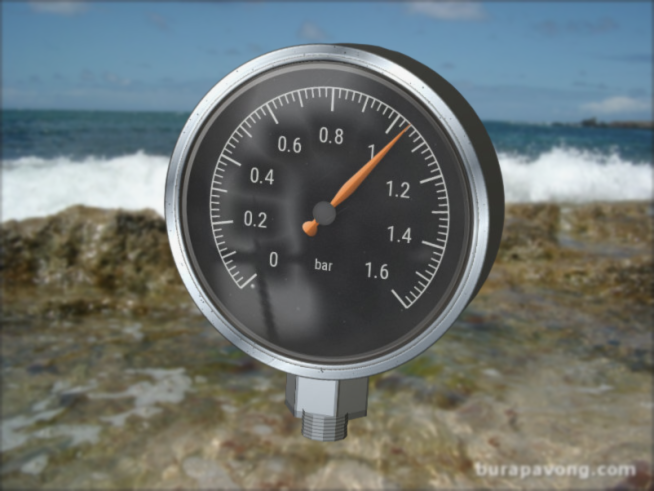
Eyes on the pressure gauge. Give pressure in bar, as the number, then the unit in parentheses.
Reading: 1.04 (bar)
